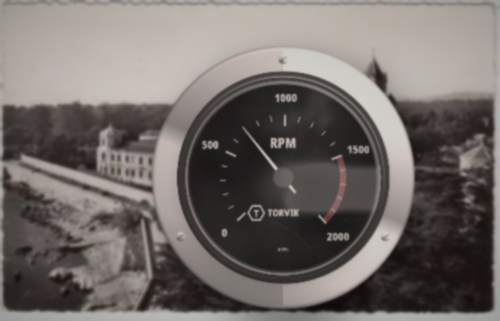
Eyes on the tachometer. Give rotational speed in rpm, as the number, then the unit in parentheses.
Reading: 700 (rpm)
